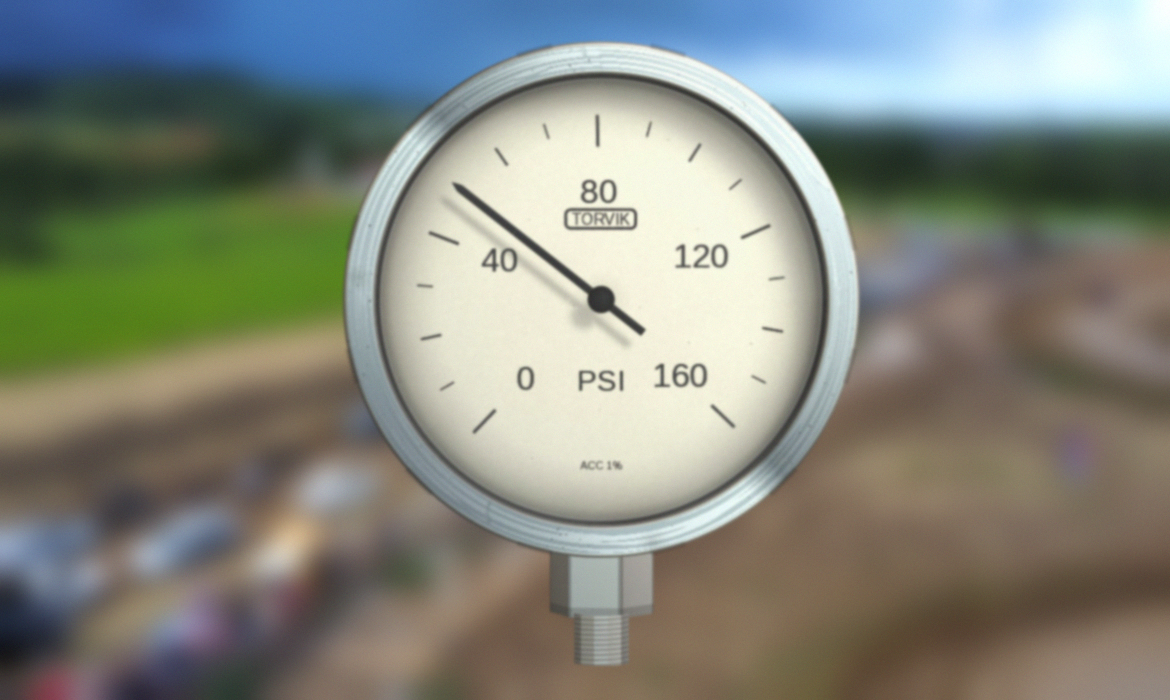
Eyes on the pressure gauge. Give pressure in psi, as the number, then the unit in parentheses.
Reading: 50 (psi)
